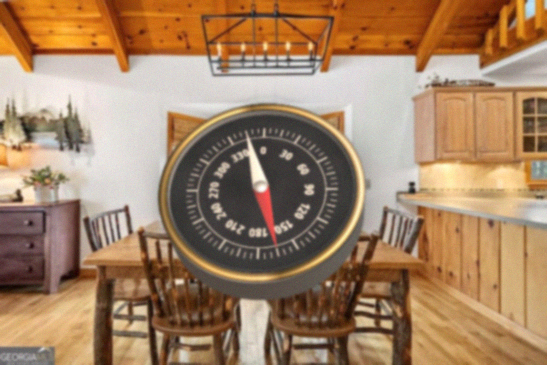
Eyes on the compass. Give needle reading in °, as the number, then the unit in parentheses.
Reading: 165 (°)
